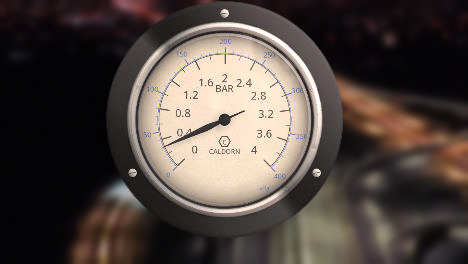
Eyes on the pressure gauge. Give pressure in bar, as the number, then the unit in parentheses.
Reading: 0.3 (bar)
